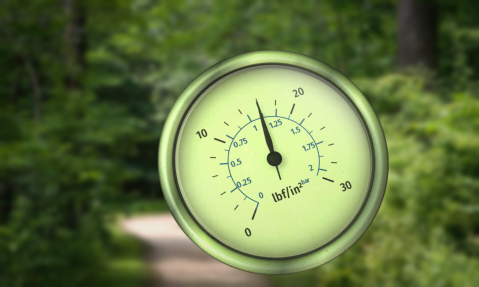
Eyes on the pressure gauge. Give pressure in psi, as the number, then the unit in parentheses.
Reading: 16 (psi)
